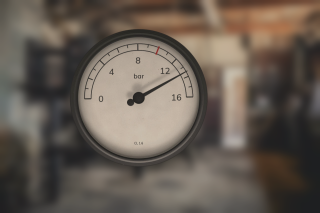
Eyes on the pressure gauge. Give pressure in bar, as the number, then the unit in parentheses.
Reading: 13.5 (bar)
